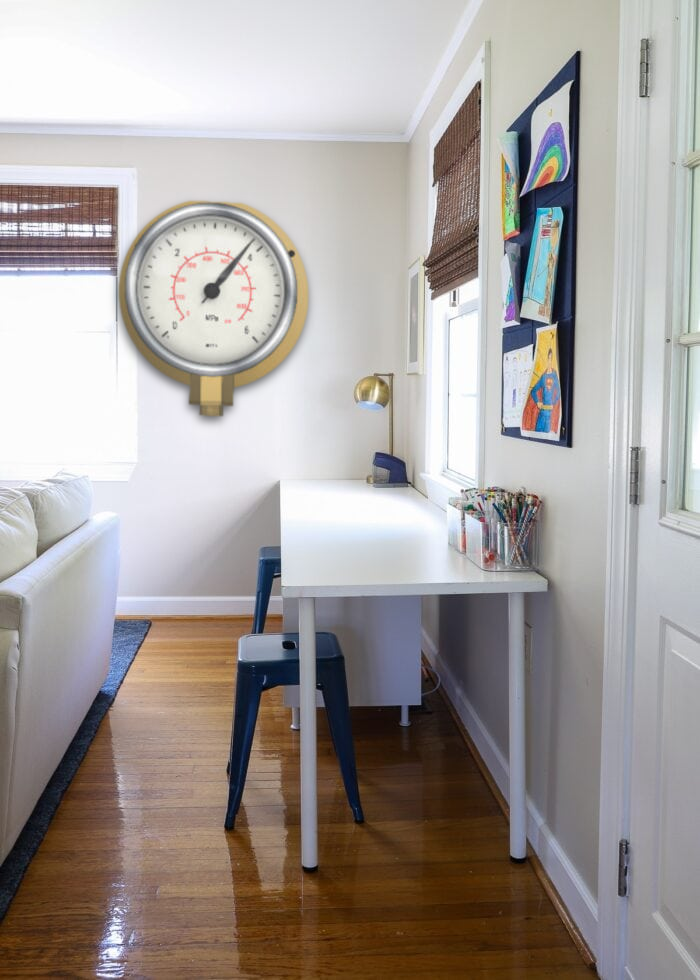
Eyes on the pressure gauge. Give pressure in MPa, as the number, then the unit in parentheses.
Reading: 3.8 (MPa)
